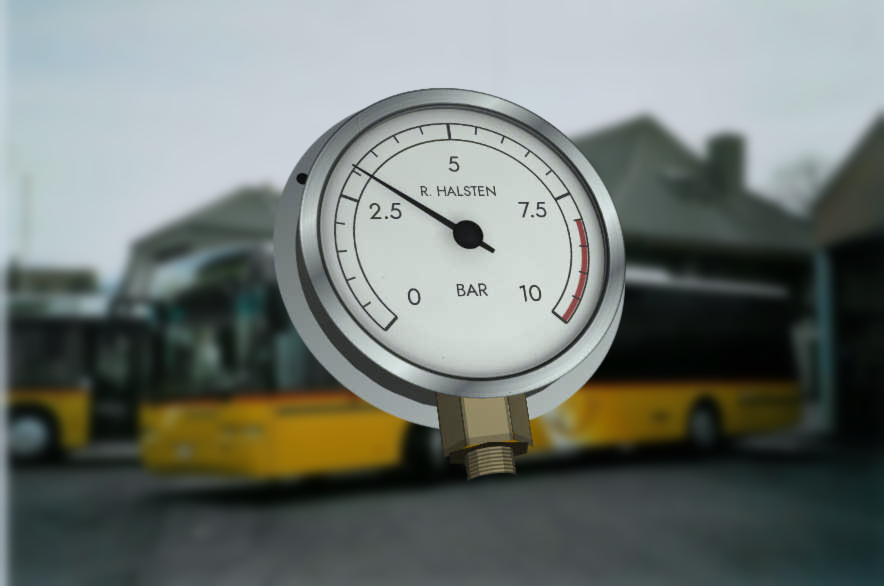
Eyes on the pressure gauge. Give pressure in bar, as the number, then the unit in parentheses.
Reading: 3 (bar)
